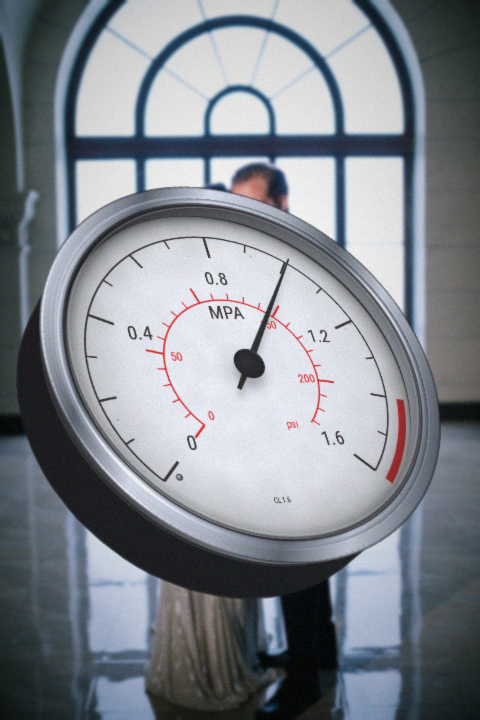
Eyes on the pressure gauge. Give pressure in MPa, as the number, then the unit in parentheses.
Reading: 1 (MPa)
